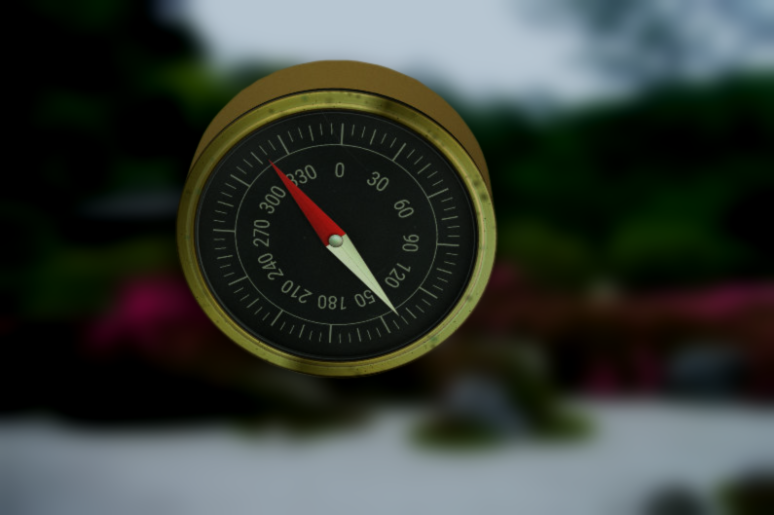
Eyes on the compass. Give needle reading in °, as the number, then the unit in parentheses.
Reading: 320 (°)
